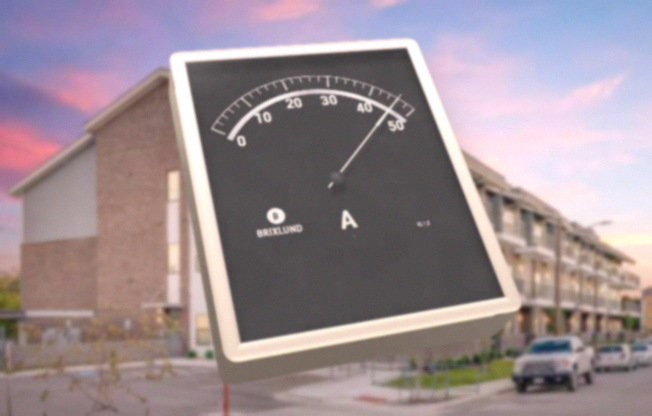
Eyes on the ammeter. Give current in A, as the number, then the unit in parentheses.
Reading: 46 (A)
